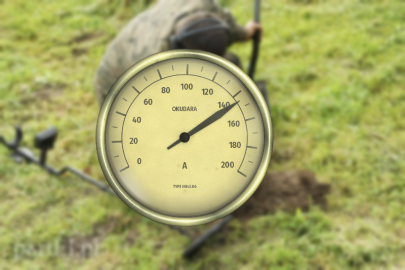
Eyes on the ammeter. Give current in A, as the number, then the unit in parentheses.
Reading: 145 (A)
